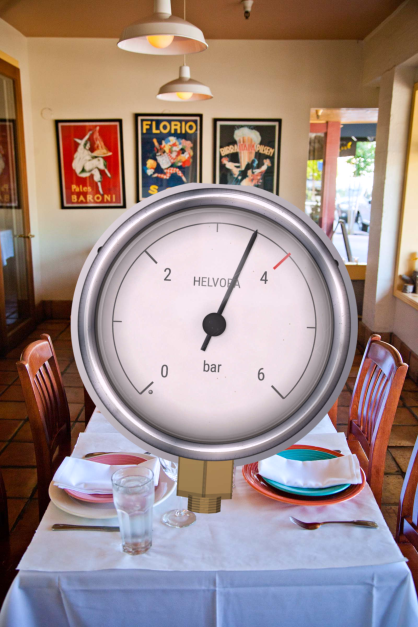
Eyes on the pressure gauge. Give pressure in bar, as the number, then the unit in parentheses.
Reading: 3.5 (bar)
